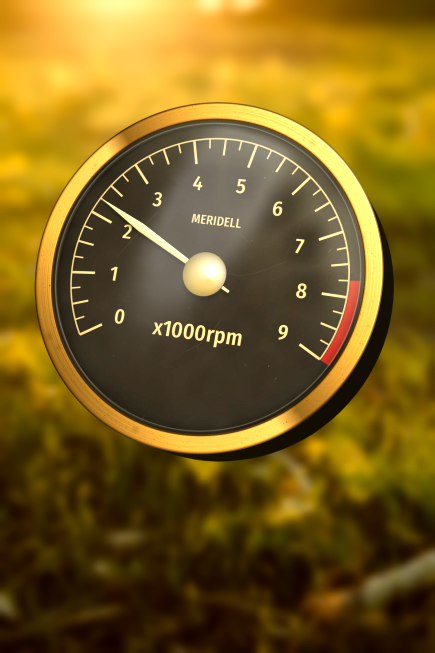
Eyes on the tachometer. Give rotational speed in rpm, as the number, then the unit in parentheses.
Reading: 2250 (rpm)
